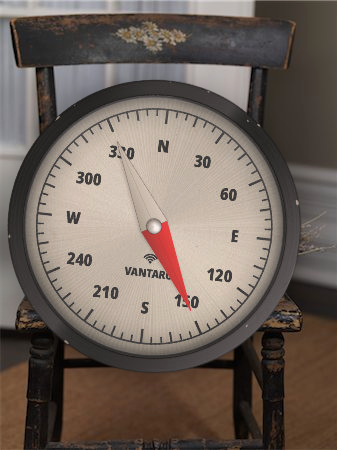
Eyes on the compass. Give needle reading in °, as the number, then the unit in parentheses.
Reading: 150 (°)
